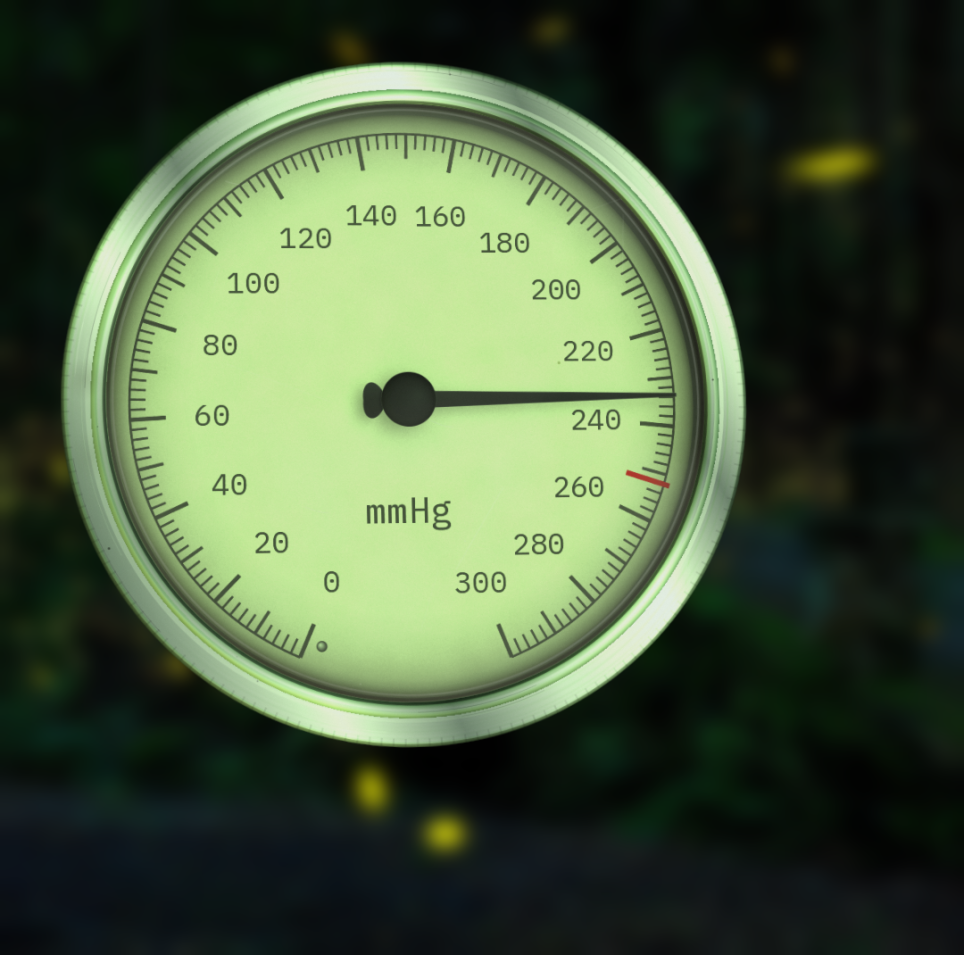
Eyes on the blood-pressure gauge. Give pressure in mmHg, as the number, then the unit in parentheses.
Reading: 234 (mmHg)
